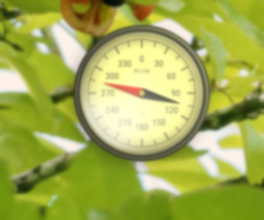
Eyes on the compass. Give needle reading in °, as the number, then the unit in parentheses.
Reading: 285 (°)
